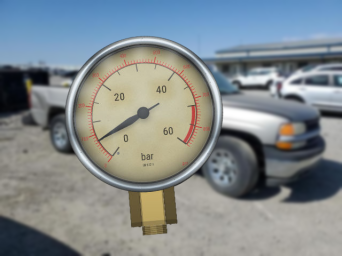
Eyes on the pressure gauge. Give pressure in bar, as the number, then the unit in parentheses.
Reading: 5 (bar)
